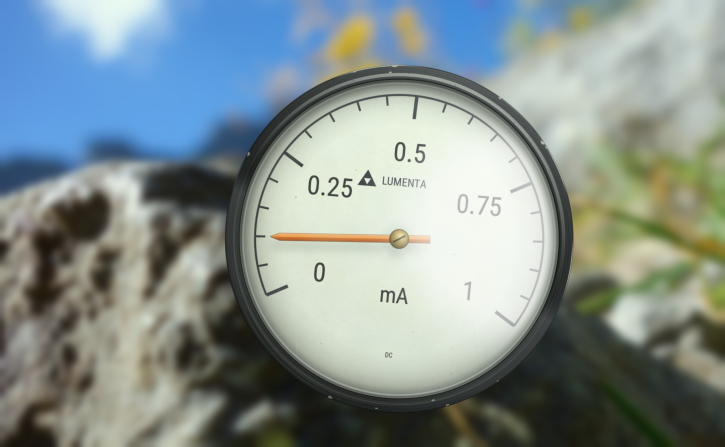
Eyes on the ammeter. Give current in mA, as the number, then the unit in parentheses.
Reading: 0.1 (mA)
